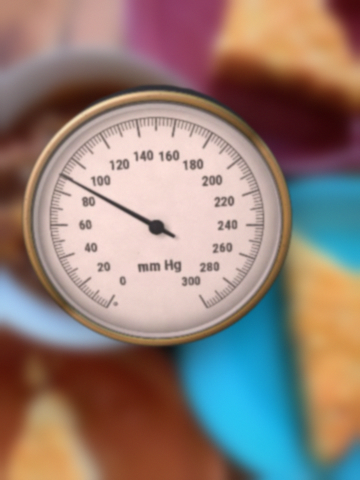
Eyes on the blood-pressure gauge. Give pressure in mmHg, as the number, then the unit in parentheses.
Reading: 90 (mmHg)
